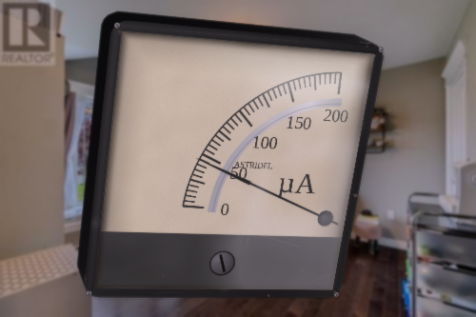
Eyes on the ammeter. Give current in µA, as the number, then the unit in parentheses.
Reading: 45 (µA)
